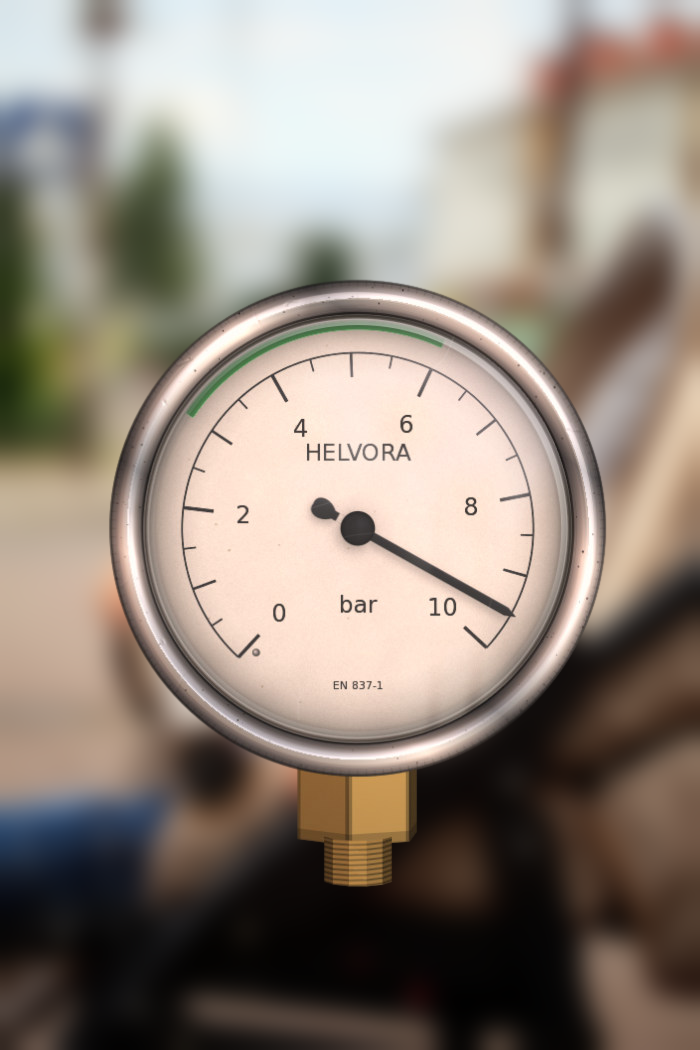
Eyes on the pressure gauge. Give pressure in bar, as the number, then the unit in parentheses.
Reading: 9.5 (bar)
